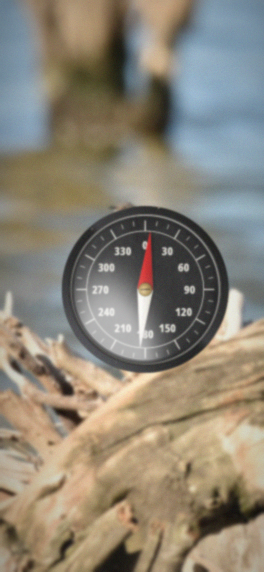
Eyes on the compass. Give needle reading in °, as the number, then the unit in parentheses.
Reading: 5 (°)
